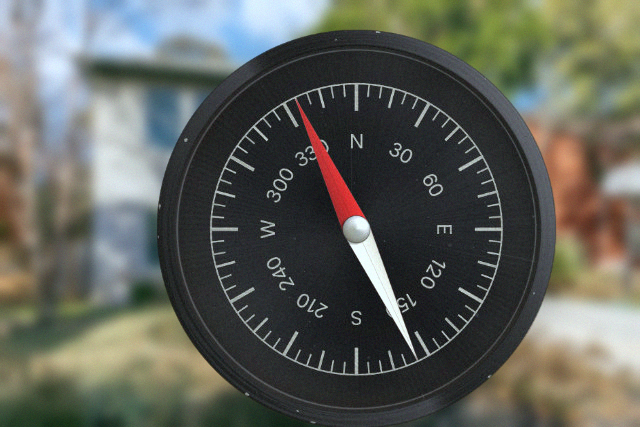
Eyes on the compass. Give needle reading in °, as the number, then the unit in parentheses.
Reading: 335 (°)
